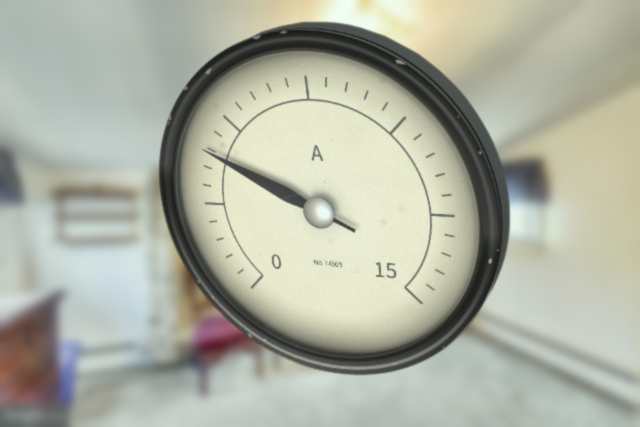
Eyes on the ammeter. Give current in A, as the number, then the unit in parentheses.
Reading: 4 (A)
